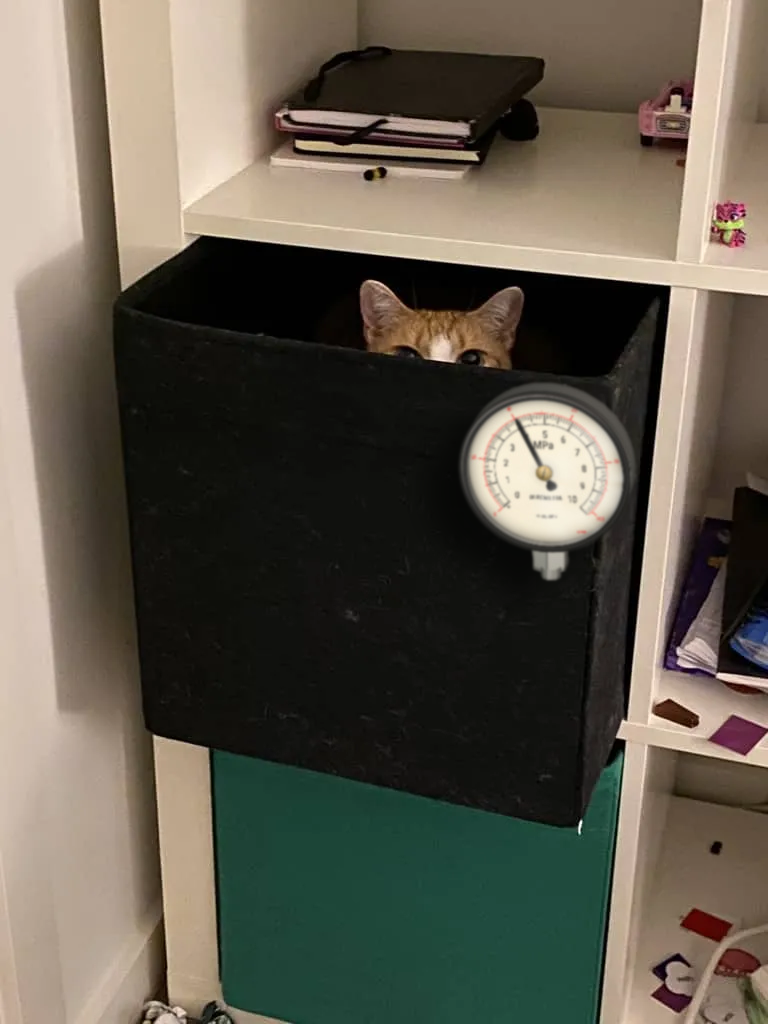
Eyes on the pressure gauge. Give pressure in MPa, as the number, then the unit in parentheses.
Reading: 4 (MPa)
